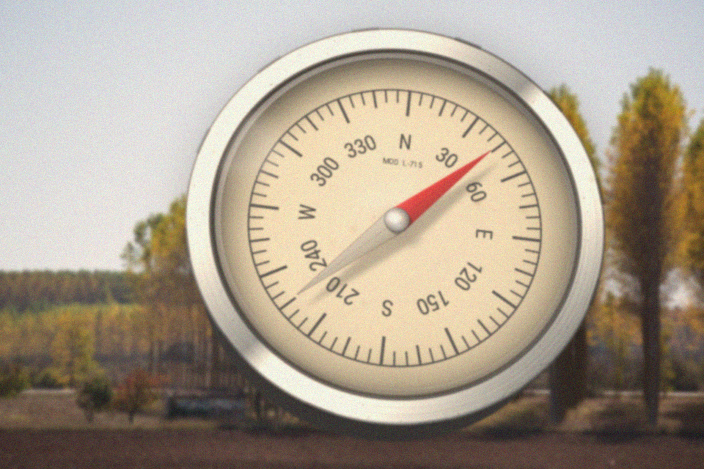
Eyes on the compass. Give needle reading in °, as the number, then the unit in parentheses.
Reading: 45 (°)
